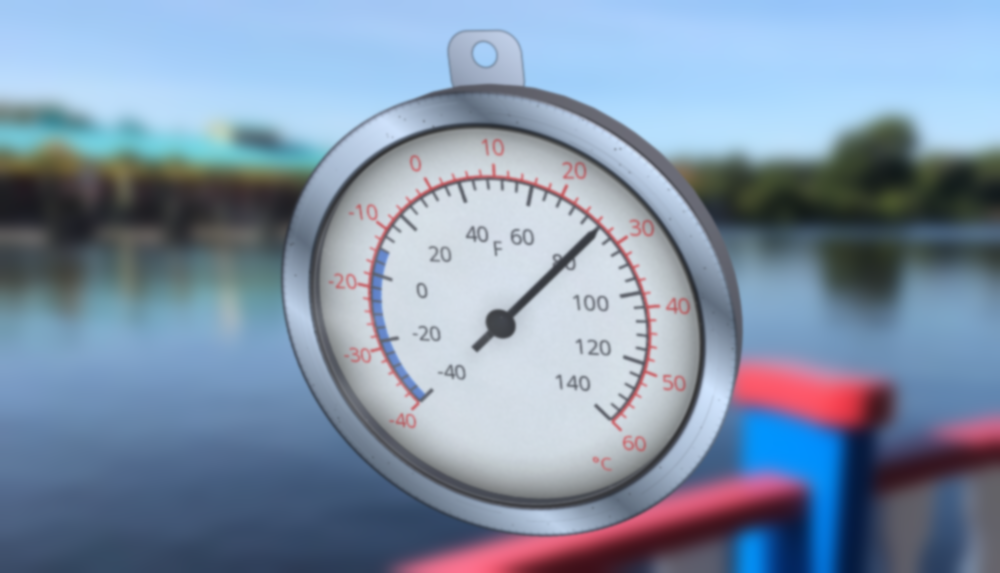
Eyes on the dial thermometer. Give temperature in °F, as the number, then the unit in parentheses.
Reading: 80 (°F)
